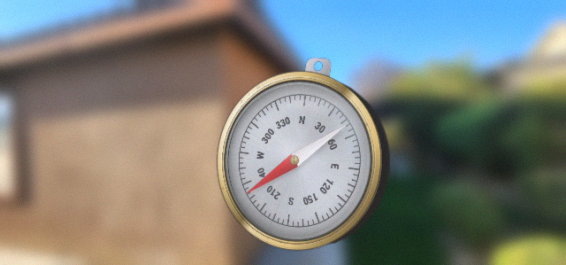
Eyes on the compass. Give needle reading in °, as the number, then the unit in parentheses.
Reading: 230 (°)
